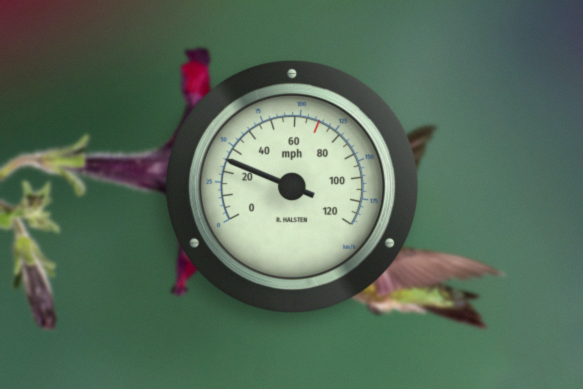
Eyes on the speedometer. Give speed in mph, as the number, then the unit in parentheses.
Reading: 25 (mph)
